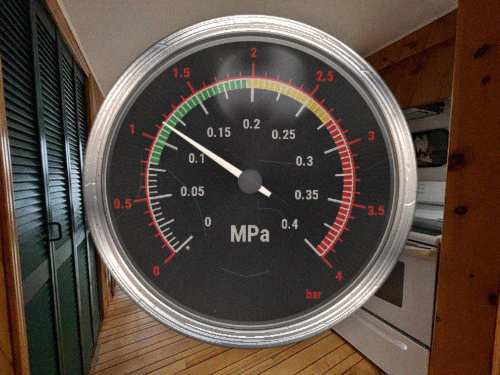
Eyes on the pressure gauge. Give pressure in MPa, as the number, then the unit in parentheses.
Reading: 0.115 (MPa)
